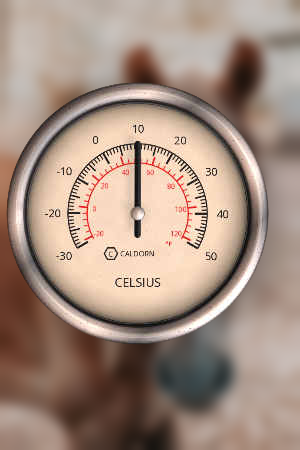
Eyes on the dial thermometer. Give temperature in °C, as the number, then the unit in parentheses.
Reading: 10 (°C)
